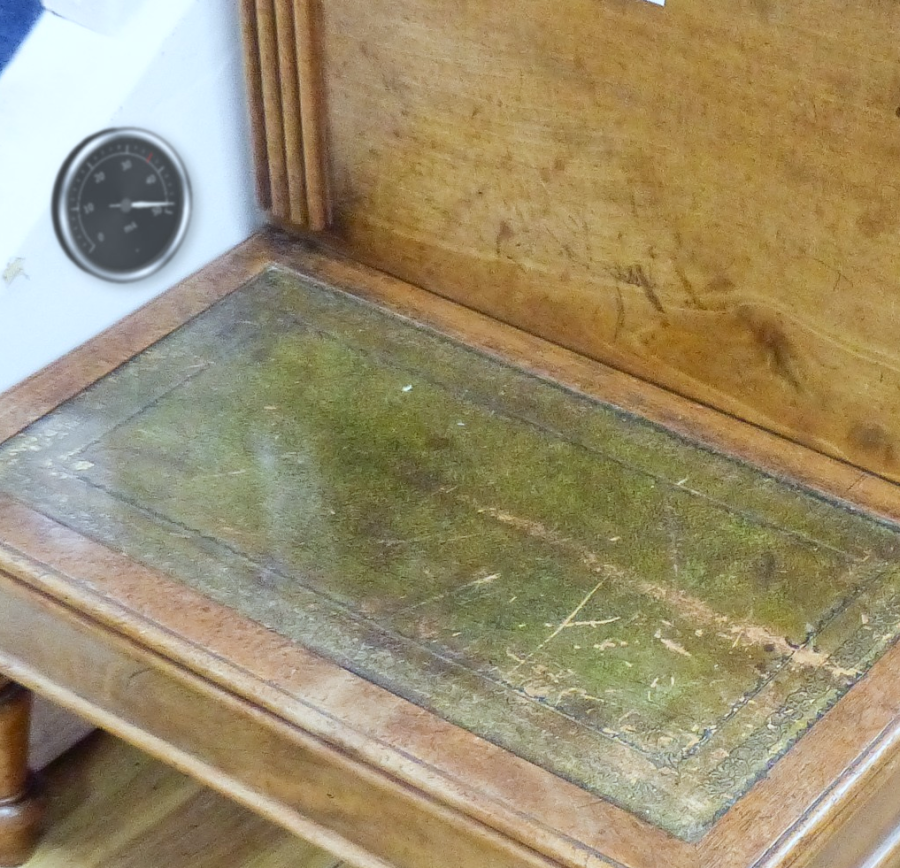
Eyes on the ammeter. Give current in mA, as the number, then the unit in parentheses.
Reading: 48 (mA)
